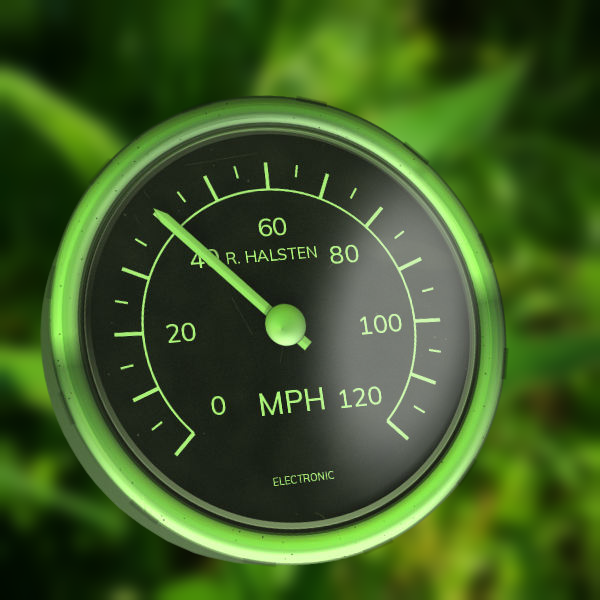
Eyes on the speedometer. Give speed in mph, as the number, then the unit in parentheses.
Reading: 40 (mph)
